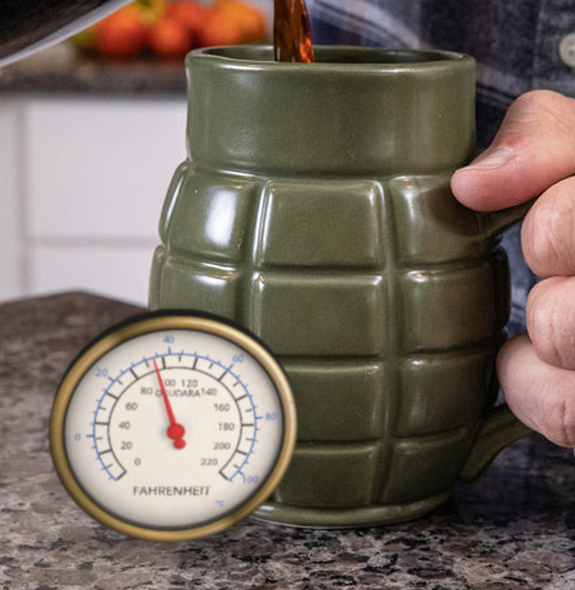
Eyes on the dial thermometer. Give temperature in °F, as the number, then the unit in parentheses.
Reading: 95 (°F)
